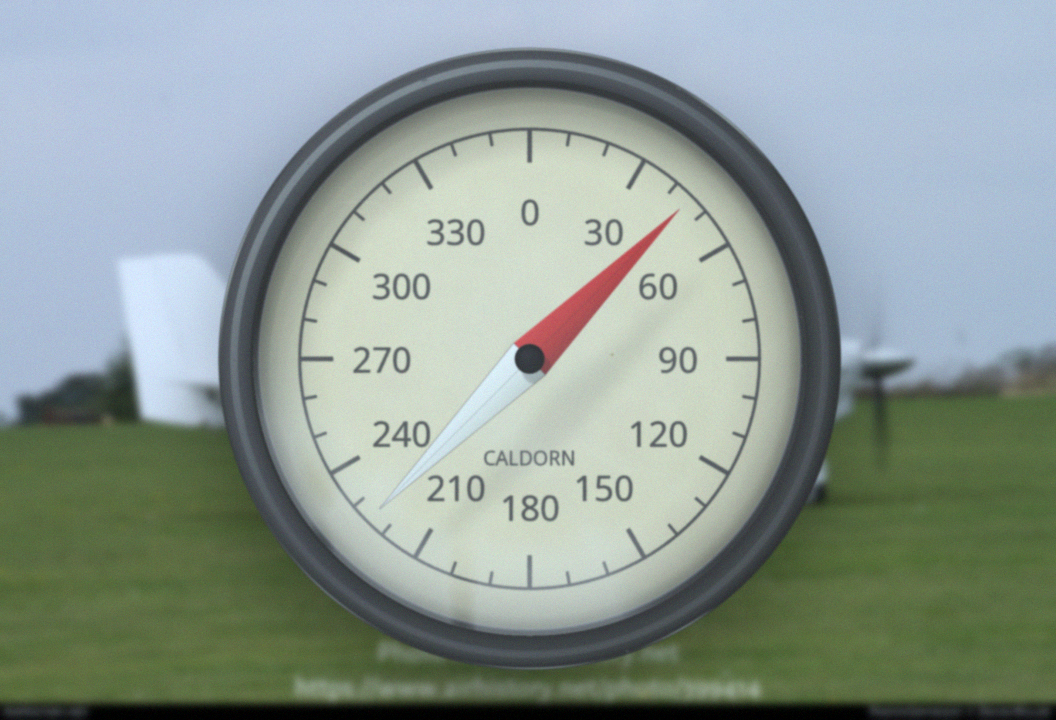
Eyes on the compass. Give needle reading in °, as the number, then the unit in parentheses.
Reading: 45 (°)
